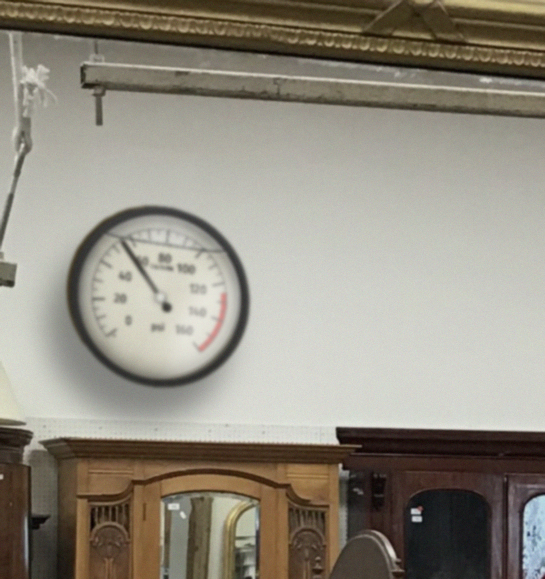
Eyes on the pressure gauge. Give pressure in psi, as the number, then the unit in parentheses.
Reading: 55 (psi)
